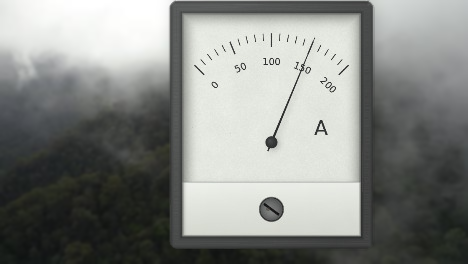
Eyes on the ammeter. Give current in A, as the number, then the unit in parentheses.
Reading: 150 (A)
